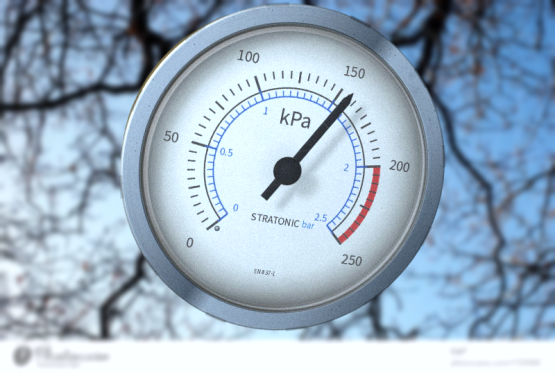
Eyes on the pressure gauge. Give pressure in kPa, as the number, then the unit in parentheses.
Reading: 155 (kPa)
